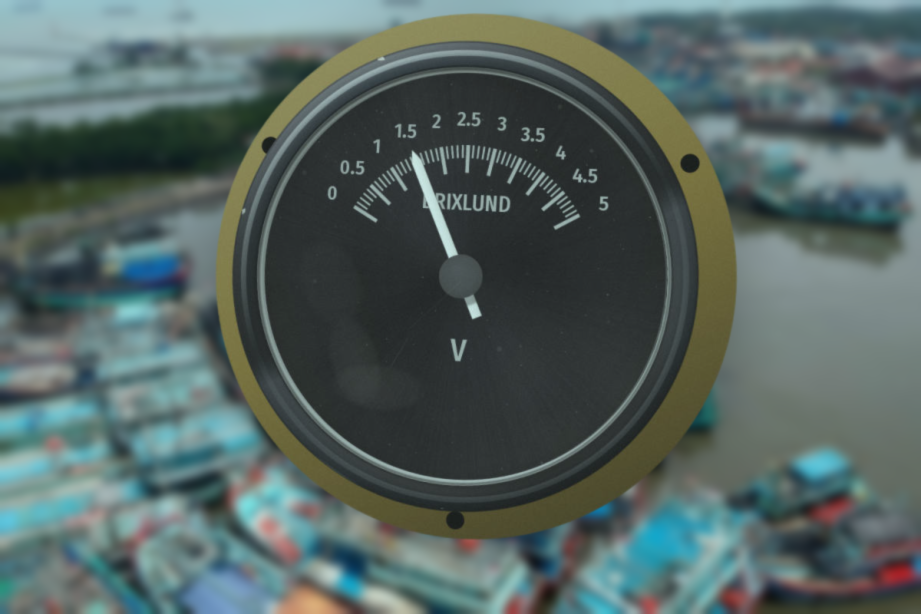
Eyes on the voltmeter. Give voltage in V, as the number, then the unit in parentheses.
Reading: 1.5 (V)
